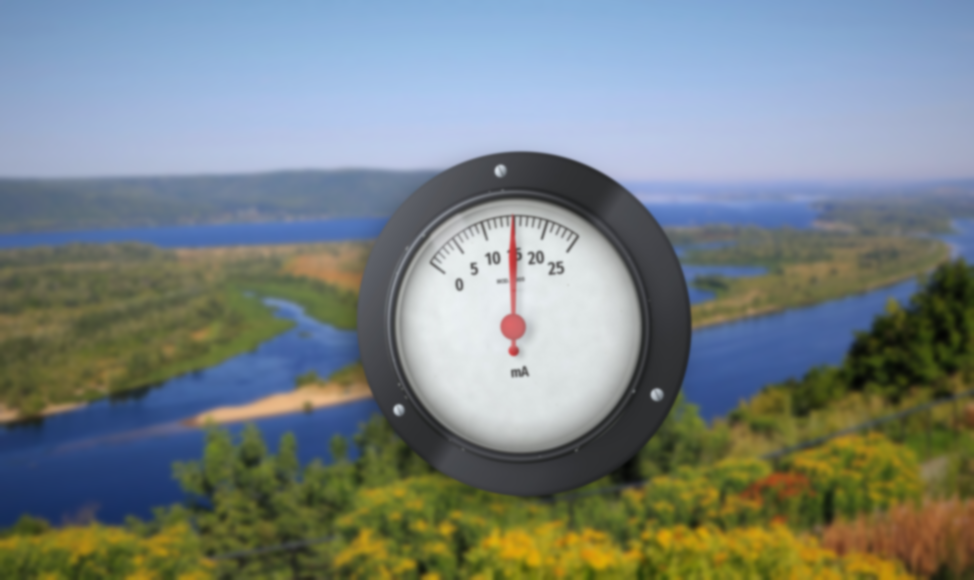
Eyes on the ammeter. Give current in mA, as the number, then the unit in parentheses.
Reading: 15 (mA)
